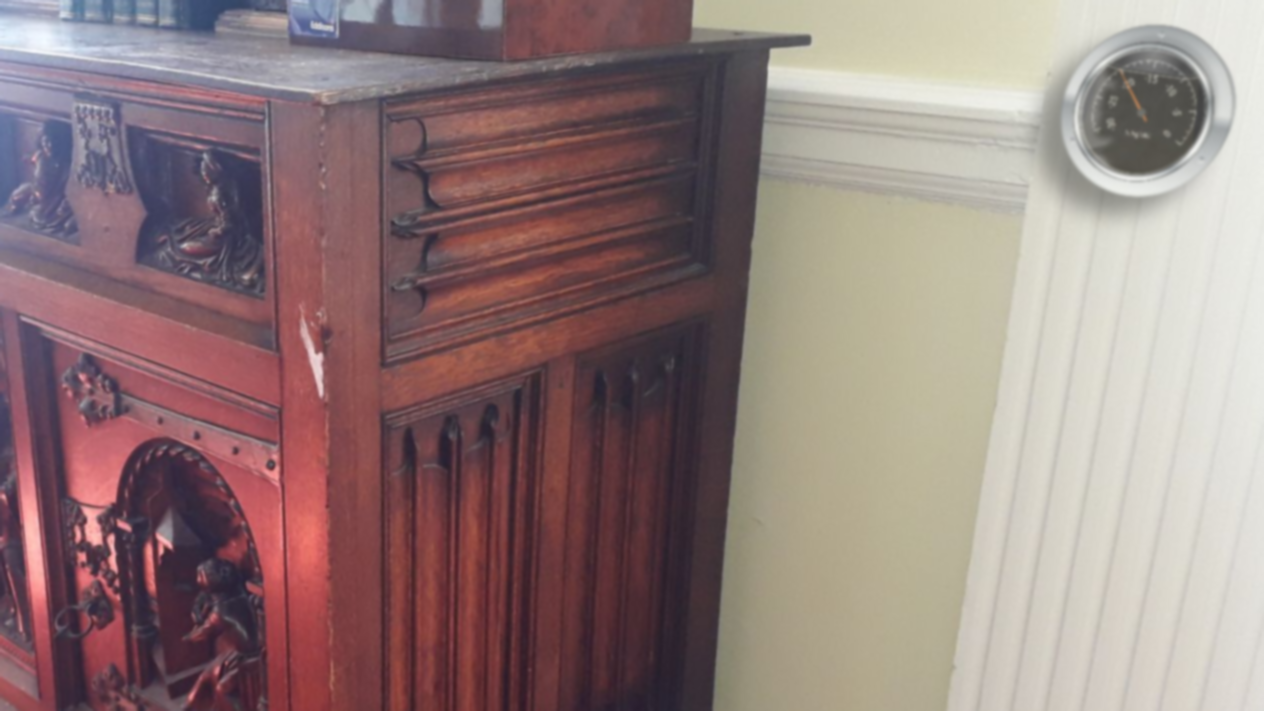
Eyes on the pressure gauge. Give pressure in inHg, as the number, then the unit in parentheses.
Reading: -20 (inHg)
